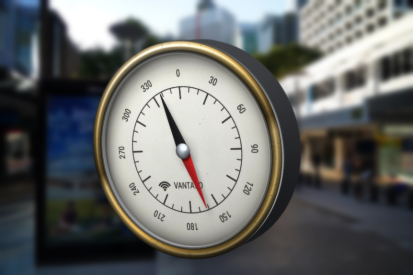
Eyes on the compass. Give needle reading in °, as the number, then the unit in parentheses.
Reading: 160 (°)
